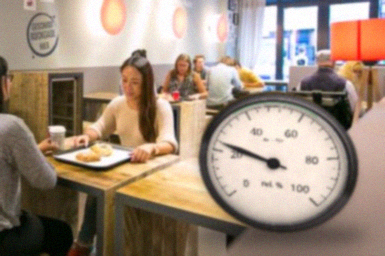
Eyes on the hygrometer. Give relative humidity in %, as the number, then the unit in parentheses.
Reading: 24 (%)
